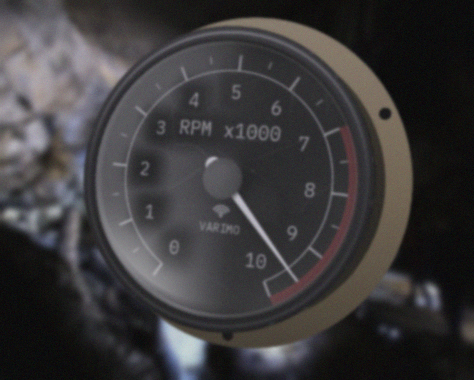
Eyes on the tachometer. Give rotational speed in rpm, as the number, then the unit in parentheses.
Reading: 9500 (rpm)
